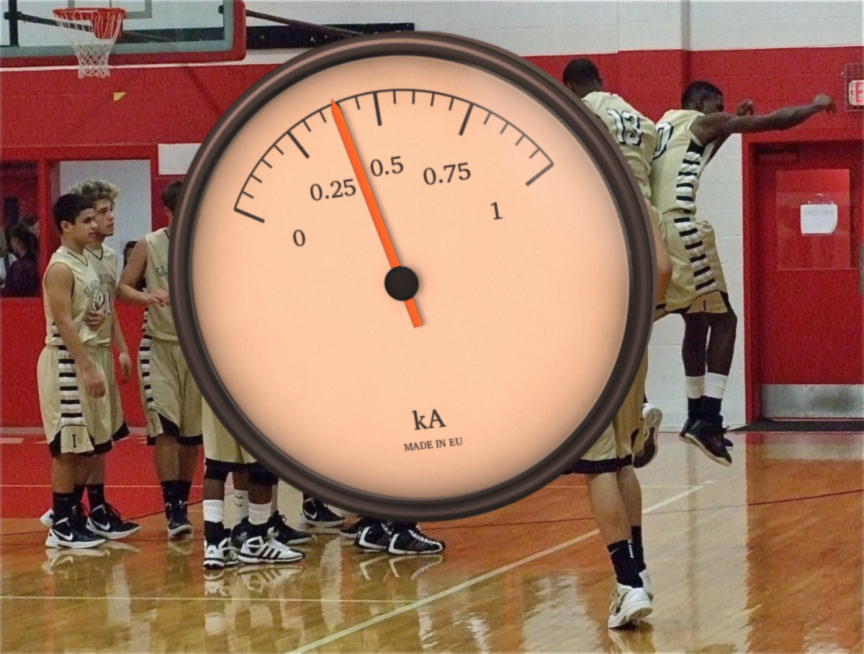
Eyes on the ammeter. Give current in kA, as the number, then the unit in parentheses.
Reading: 0.4 (kA)
